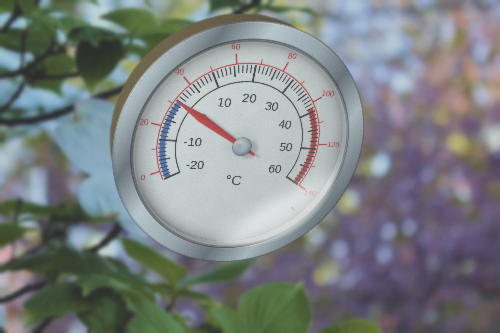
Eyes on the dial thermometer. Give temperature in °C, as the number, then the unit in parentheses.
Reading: 0 (°C)
